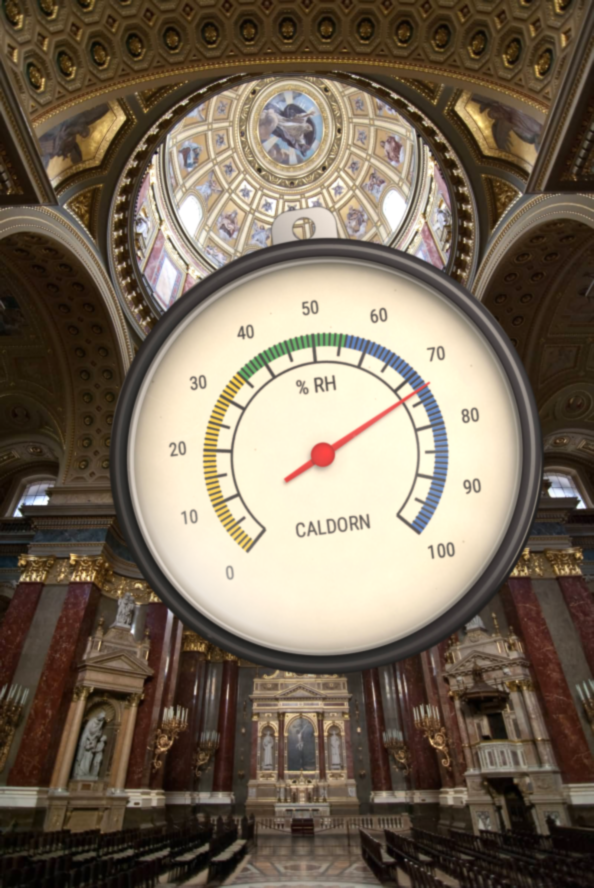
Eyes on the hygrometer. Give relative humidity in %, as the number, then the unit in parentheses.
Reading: 73 (%)
